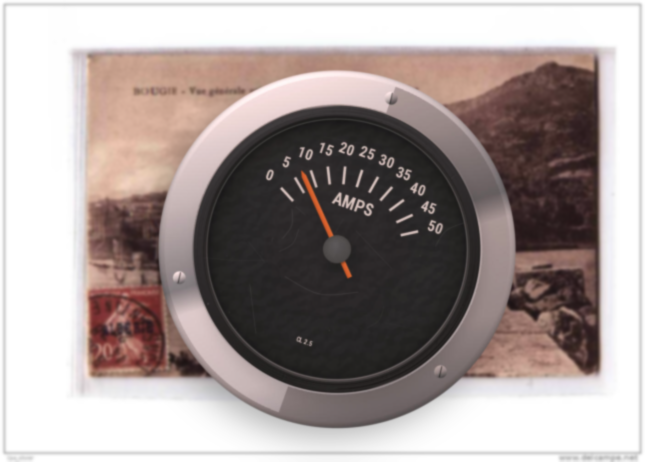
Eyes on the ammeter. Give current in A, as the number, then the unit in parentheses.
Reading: 7.5 (A)
